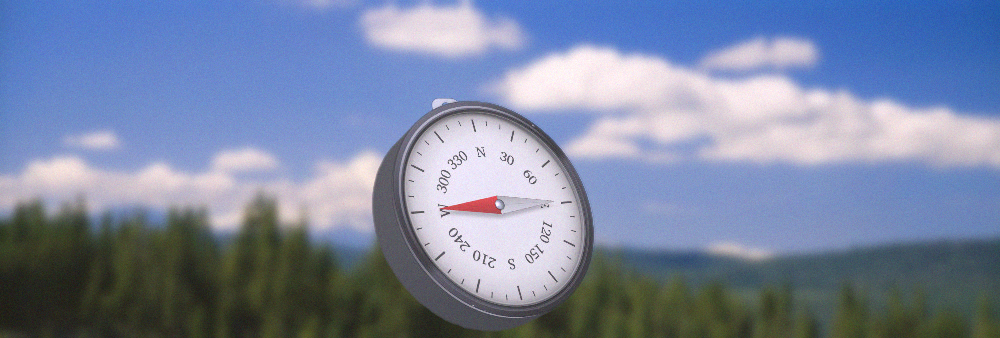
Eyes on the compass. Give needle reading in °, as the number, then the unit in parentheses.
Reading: 270 (°)
